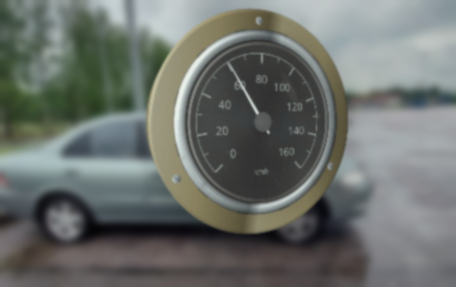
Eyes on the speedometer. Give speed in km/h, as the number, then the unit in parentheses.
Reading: 60 (km/h)
